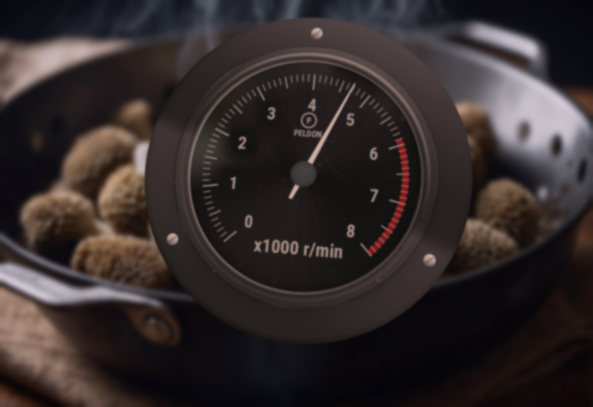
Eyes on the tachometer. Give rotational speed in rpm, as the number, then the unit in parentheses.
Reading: 4700 (rpm)
